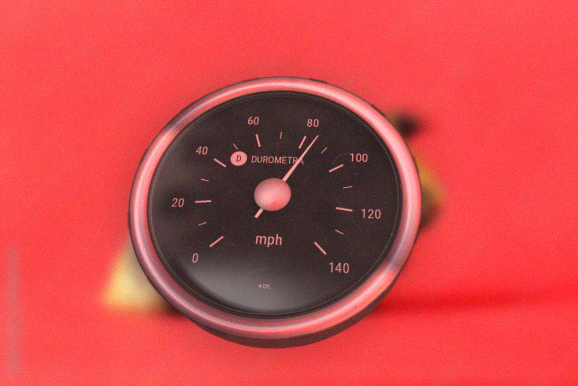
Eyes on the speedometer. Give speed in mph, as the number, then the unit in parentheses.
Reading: 85 (mph)
